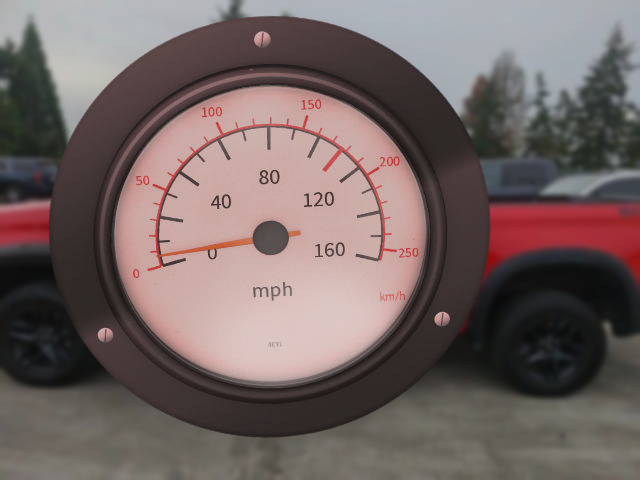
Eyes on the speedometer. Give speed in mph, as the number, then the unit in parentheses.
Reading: 5 (mph)
